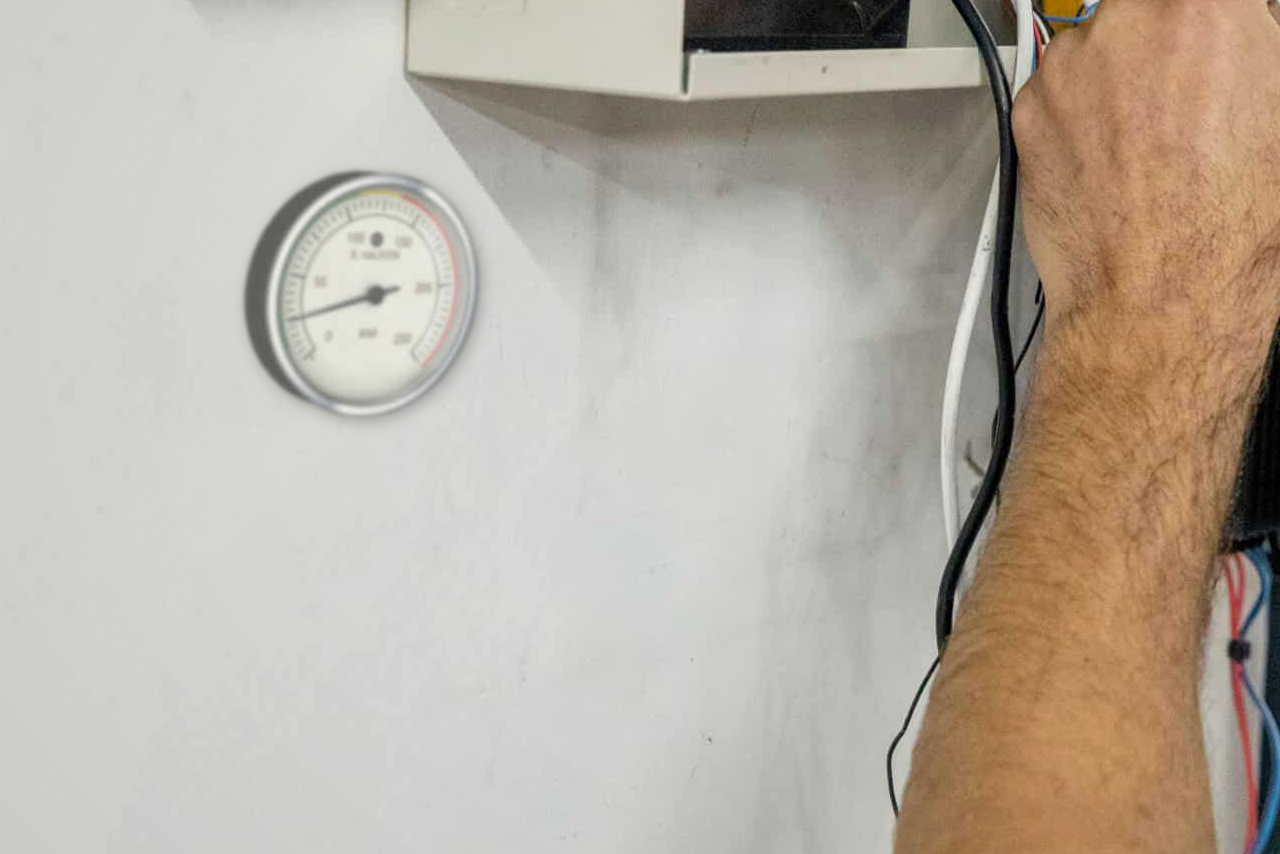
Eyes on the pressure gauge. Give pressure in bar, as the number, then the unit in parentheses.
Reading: 25 (bar)
